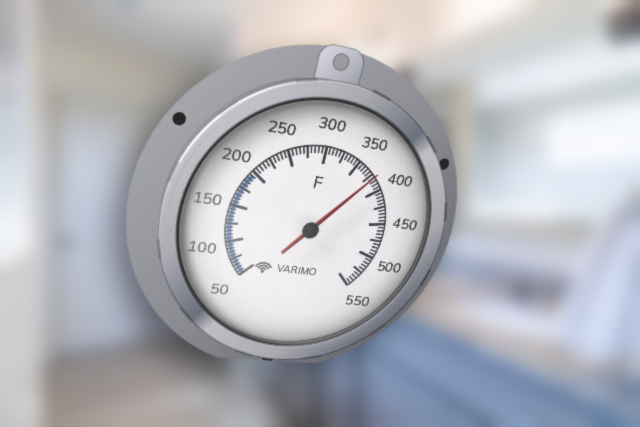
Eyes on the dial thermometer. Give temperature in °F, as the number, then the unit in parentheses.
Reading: 375 (°F)
